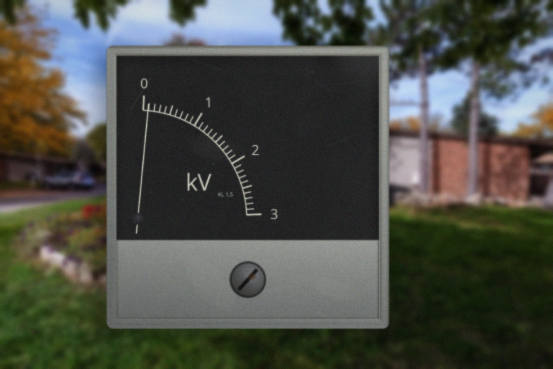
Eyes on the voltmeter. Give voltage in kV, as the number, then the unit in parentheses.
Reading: 0.1 (kV)
